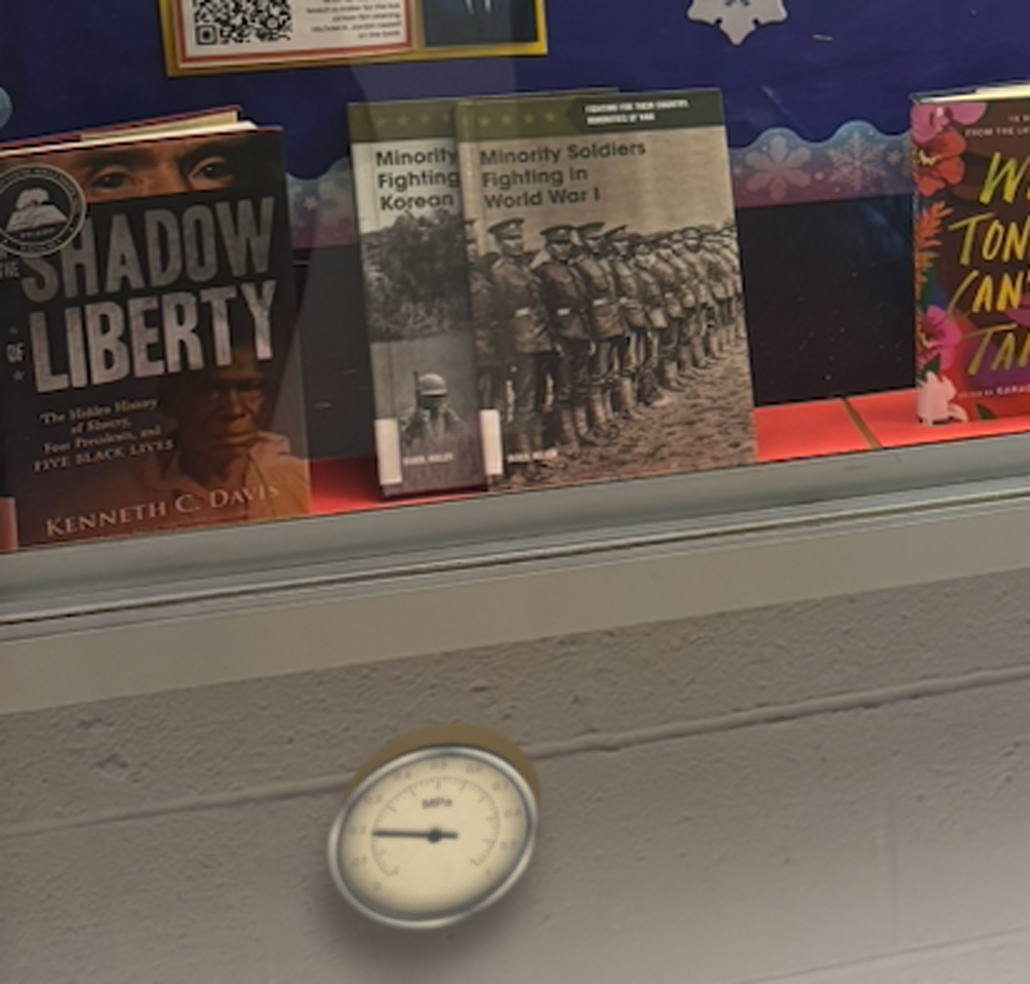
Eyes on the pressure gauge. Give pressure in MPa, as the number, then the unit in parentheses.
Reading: 0.2 (MPa)
